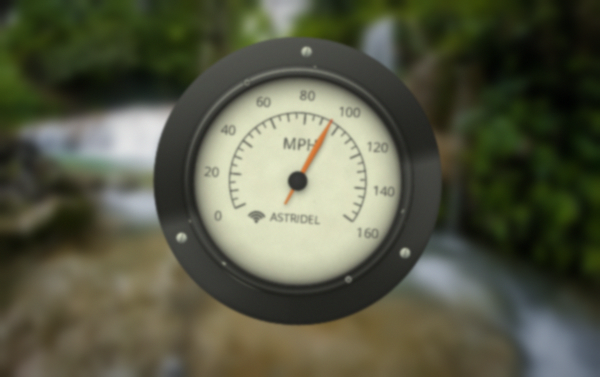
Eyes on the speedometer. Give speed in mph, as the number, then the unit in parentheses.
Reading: 95 (mph)
